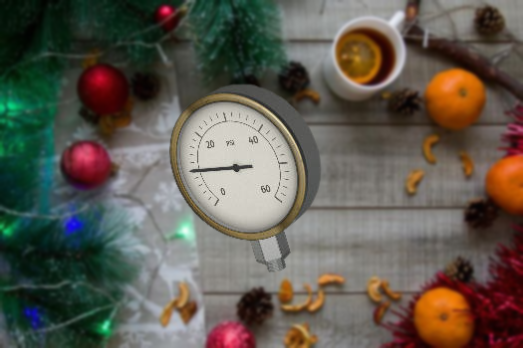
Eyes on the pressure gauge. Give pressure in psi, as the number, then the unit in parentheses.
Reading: 10 (psi)
